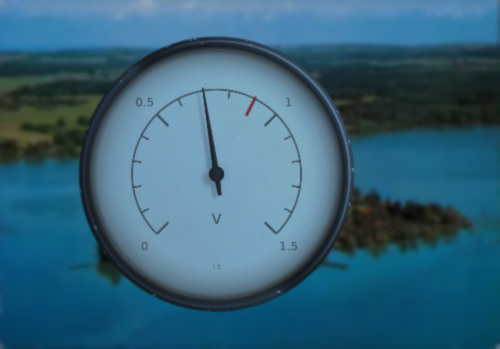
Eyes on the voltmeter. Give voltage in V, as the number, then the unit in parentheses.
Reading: 0.7 (V)
